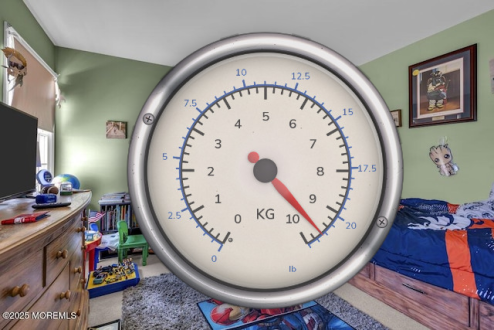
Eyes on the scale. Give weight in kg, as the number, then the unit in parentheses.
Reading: 9.6 (kg)
